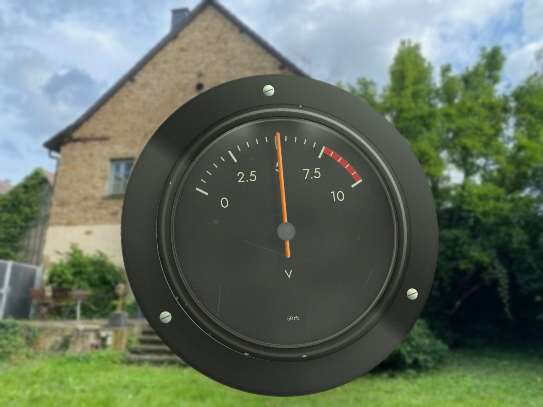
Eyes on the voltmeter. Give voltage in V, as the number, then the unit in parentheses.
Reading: 5 (V)
